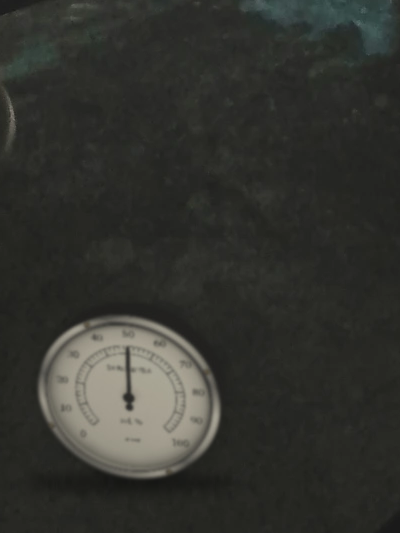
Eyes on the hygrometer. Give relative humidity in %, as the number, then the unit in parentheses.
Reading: 50 (%)
